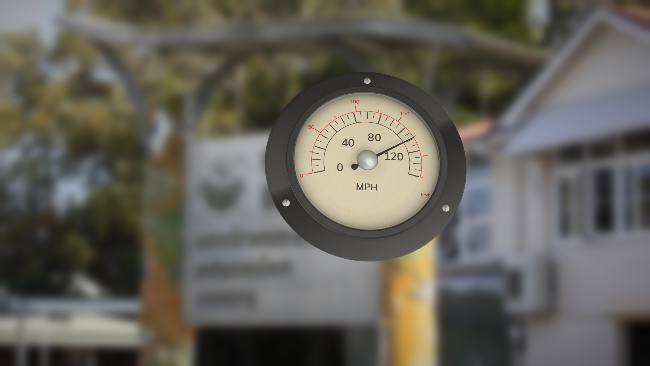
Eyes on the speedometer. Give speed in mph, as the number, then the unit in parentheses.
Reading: 110 (mph)
